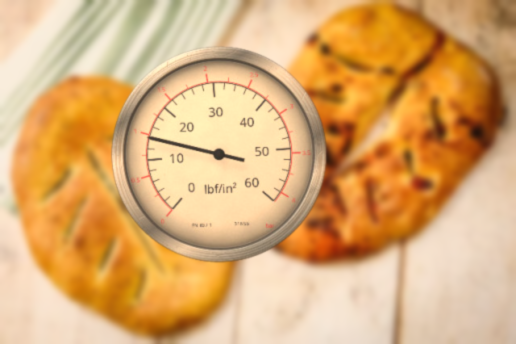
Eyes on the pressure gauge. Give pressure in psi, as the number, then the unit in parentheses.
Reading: 14 (psi)
